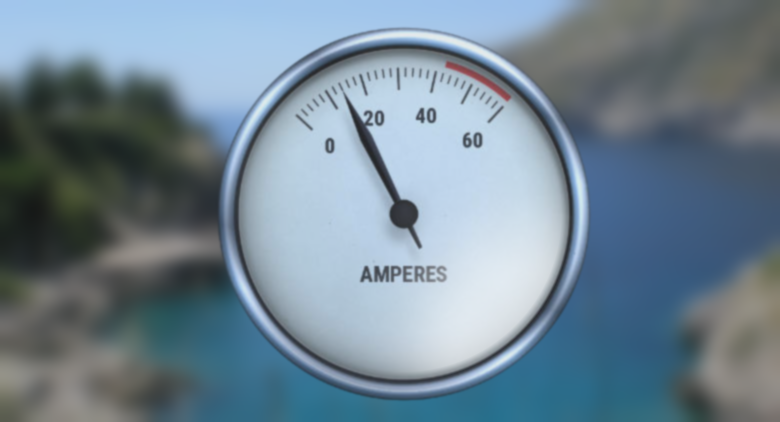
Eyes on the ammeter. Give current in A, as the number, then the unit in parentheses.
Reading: 14 (A)
